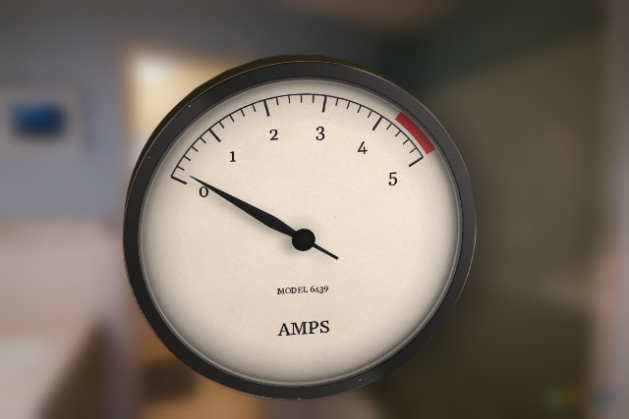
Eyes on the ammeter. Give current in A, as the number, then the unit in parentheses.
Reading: 0.2 (A)
